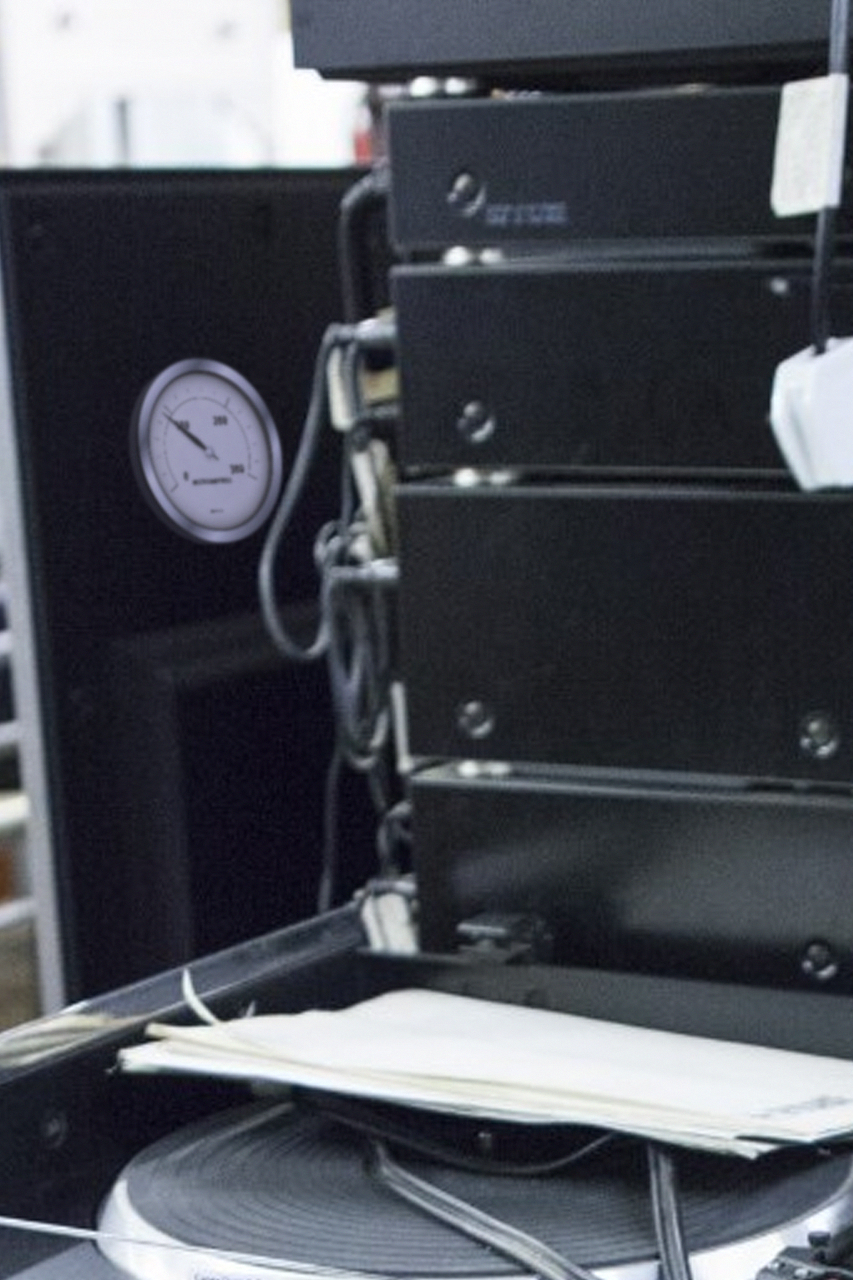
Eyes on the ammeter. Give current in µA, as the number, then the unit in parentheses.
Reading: 90 (µA)
